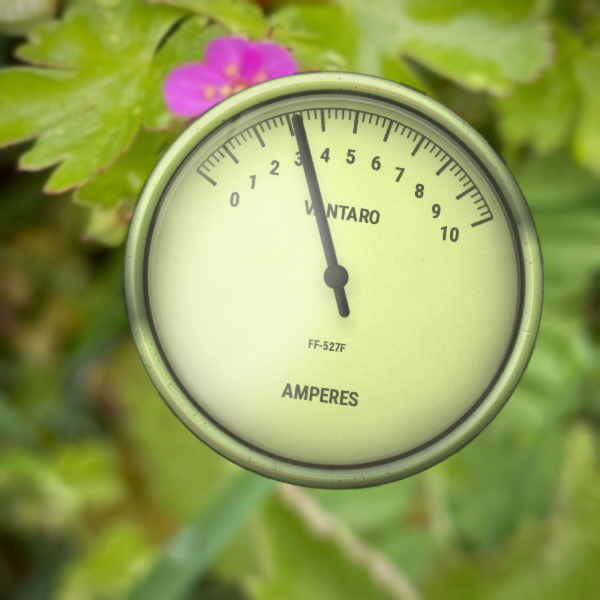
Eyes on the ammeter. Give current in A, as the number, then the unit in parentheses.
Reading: 3.2 (A)
